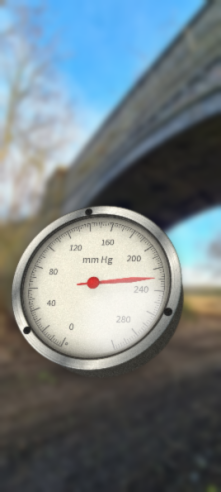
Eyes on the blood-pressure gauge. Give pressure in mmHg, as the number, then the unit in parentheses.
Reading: 230 (mmHg)
